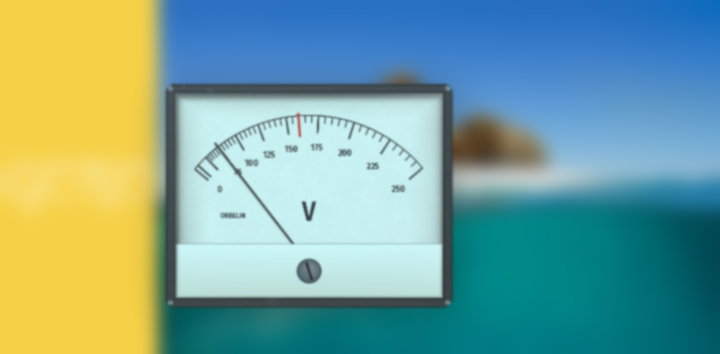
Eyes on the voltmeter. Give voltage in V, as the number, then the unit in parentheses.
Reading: 75 (V)
